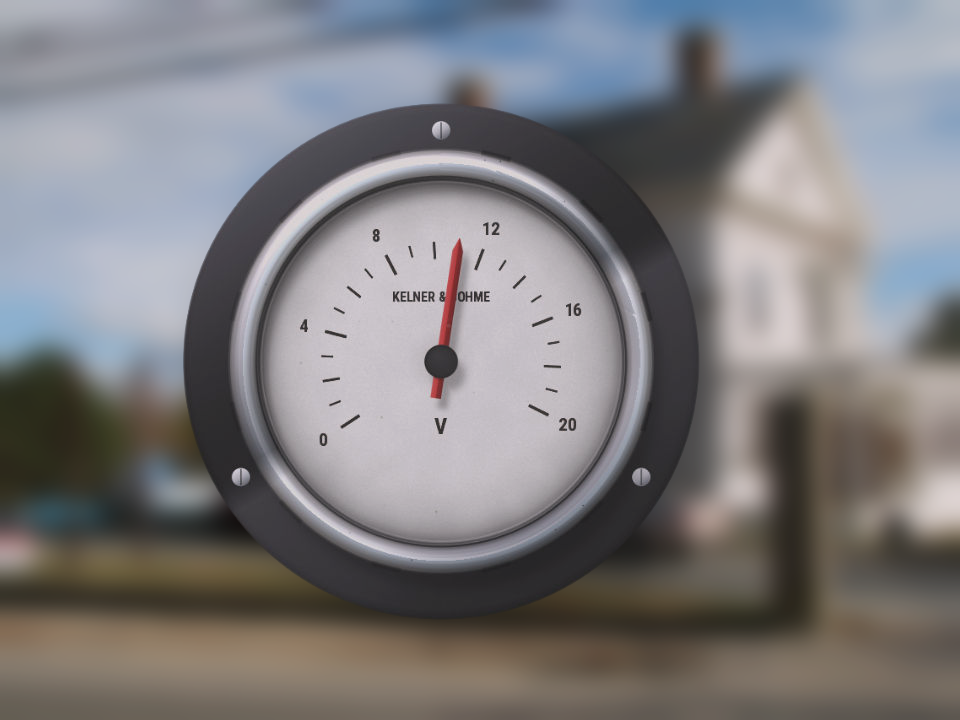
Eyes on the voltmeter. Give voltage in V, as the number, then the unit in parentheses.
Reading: 11 (V)
